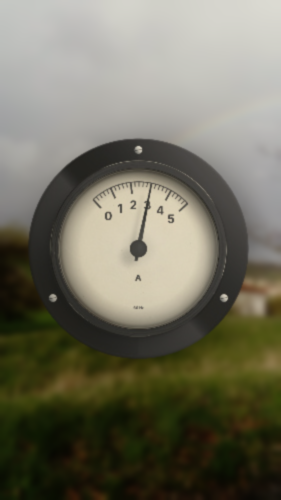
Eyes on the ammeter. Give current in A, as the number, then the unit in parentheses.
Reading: 3 (A)
